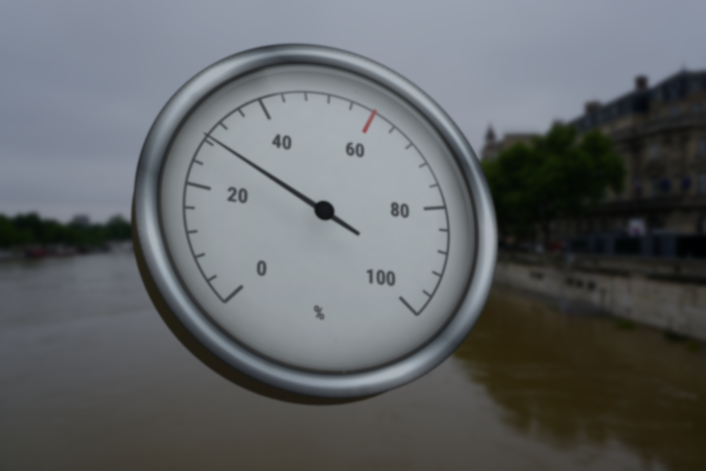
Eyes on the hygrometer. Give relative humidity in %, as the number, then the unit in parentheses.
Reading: 28 (%)
